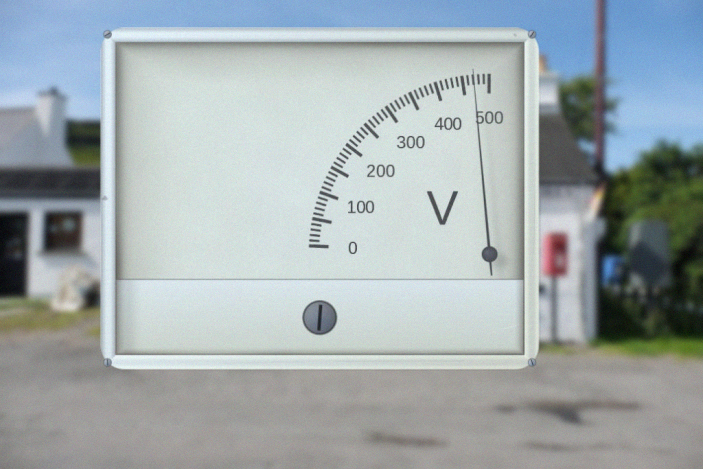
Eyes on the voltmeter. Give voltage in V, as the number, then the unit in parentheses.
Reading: 470 (V)
